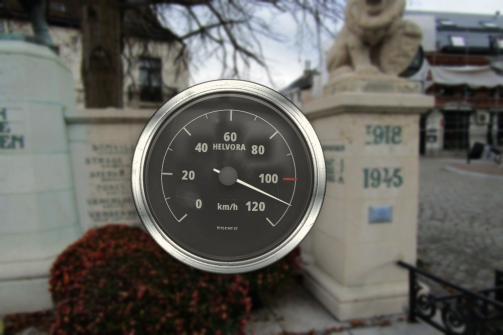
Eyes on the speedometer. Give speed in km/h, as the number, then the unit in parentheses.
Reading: 110 (km/h)
